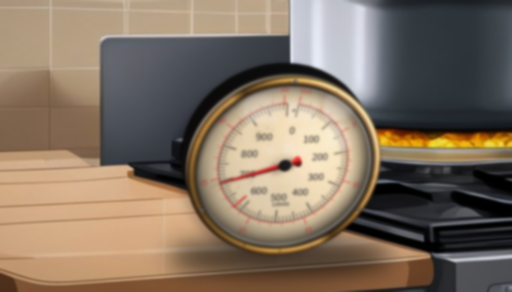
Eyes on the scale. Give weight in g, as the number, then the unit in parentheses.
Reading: 700 (g)
